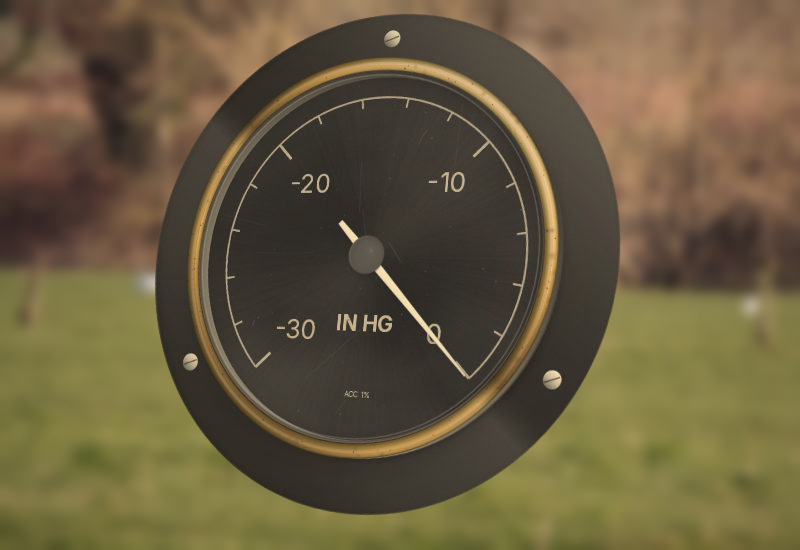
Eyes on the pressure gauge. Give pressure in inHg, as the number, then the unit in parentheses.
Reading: 0 (inHg)
